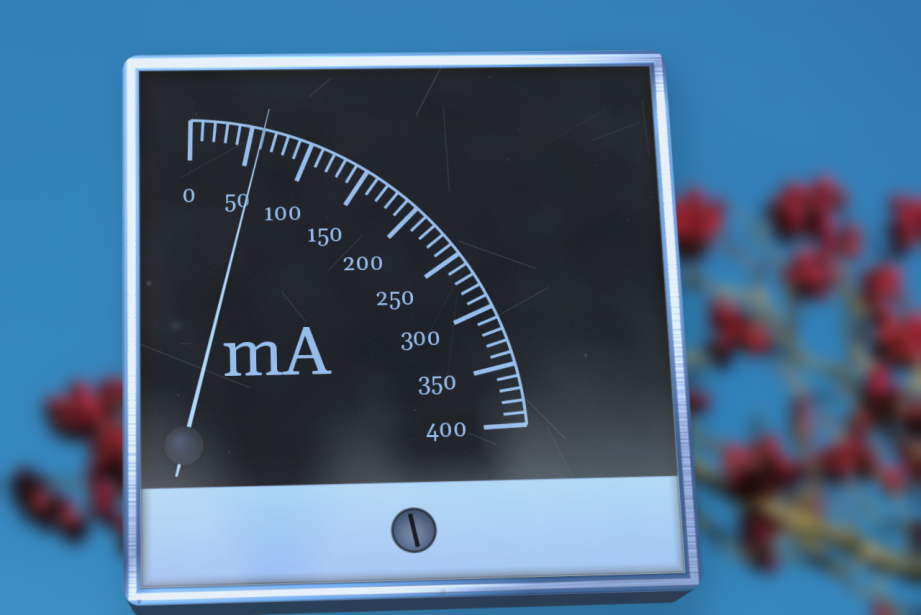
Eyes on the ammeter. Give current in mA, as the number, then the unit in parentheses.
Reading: 60 (mA)
